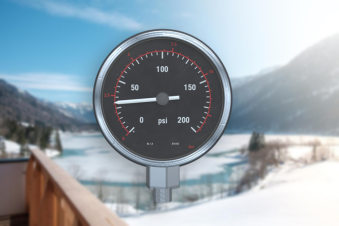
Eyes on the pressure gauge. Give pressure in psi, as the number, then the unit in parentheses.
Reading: 30 (psi)
